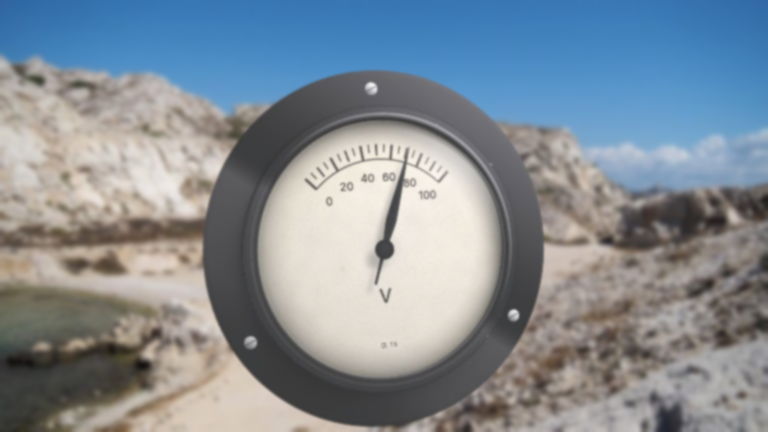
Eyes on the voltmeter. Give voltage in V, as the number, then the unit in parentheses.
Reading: 70 (V)
